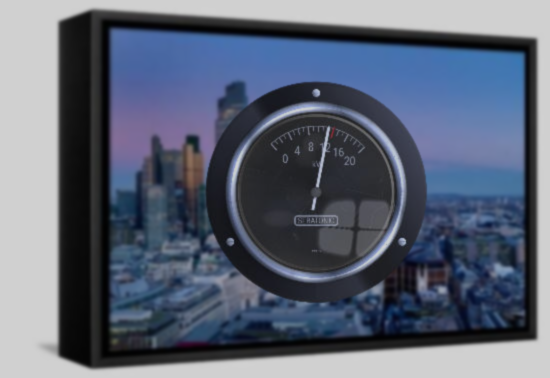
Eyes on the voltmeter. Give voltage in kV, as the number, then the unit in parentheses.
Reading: 12 (kV)
